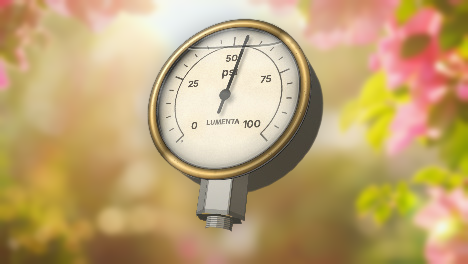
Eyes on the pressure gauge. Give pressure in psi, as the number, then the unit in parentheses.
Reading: 55 (psi)
